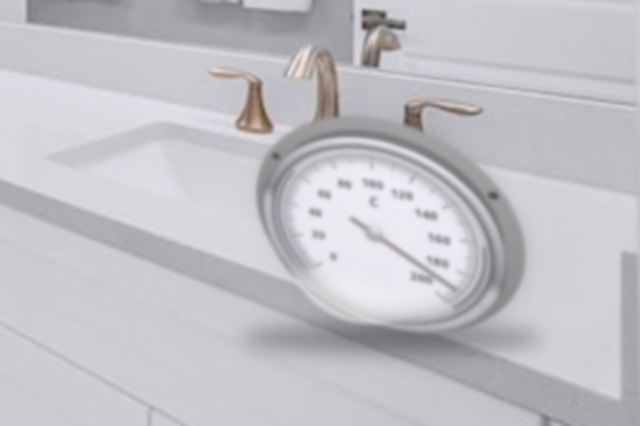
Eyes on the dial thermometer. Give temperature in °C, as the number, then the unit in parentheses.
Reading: 190 (°C)
